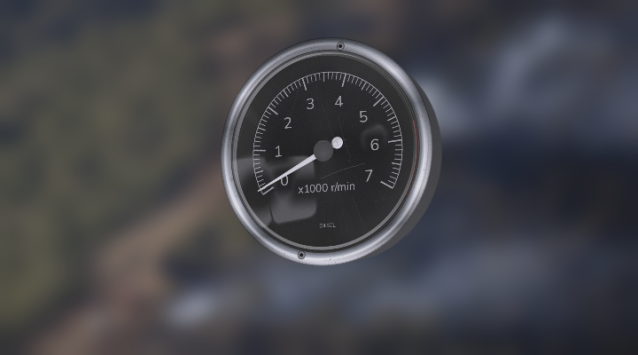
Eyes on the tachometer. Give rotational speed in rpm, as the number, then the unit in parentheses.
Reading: 100 (rpm)
